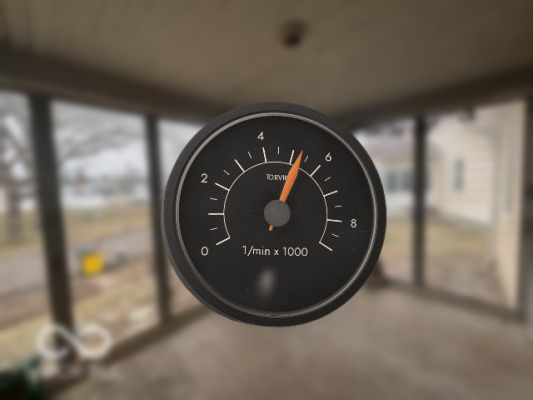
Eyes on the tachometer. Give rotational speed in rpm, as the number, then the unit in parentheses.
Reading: 5250 (rpm)
